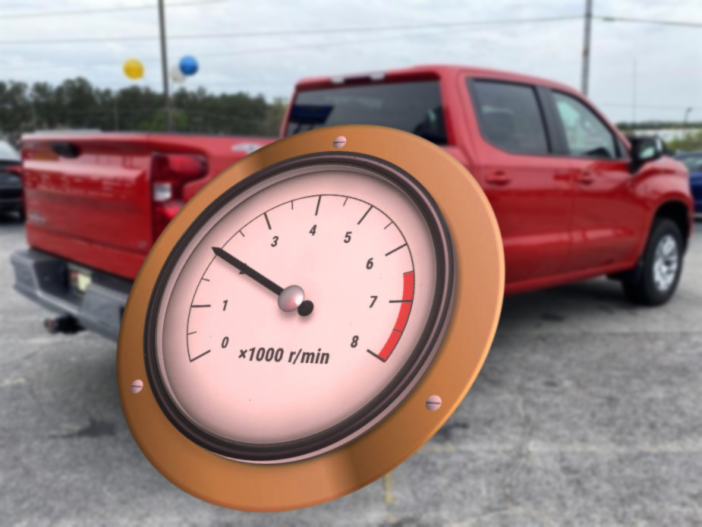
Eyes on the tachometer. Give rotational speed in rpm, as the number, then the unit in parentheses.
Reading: 2000 (rpm)
